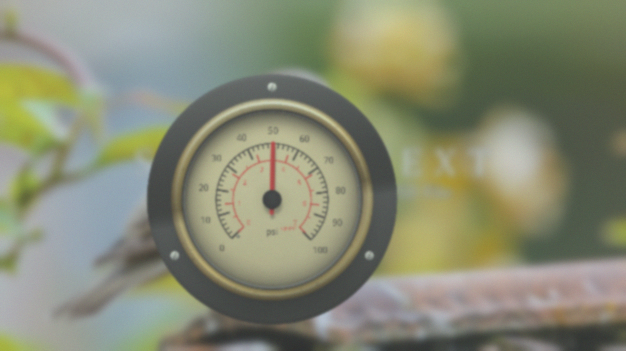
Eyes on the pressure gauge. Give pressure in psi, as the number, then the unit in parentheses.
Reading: 50 (psi)
